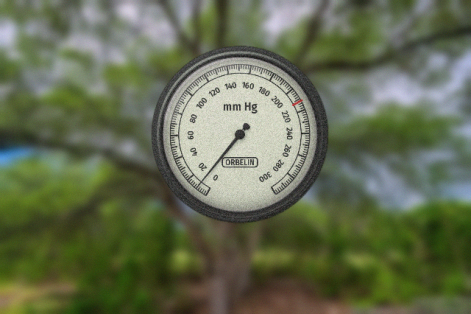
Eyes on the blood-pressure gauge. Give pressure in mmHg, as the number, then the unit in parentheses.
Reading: 10 (mmHg)
